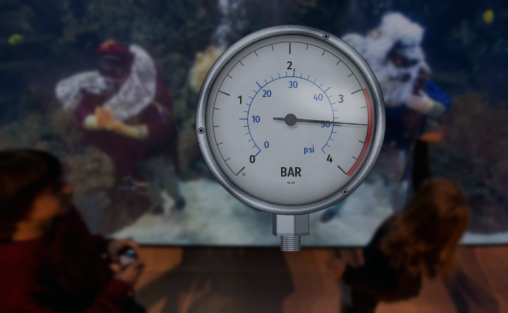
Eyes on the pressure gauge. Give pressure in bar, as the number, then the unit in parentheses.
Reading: 3.4 (bar)
